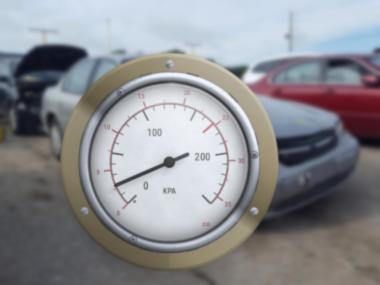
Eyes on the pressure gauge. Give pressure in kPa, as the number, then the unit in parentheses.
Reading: 20 (kPa)
